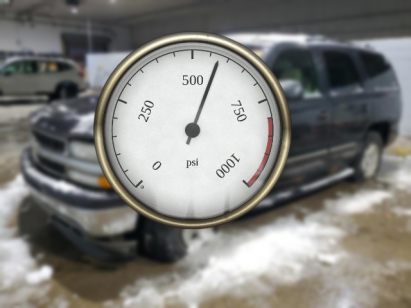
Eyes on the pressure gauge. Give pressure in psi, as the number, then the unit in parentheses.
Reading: 575 (psi)
